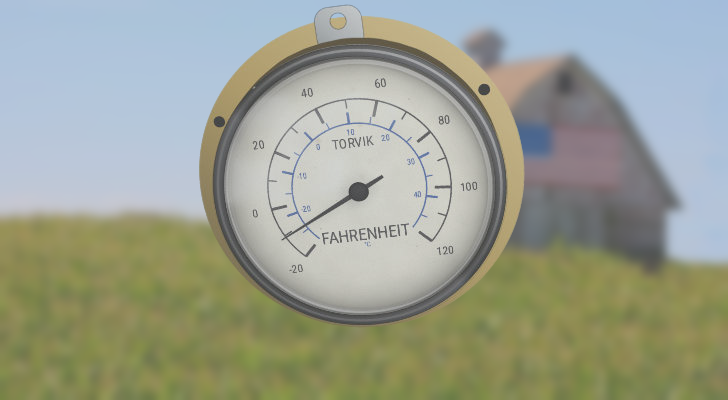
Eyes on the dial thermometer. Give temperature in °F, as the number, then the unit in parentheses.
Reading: -10 (°F)
